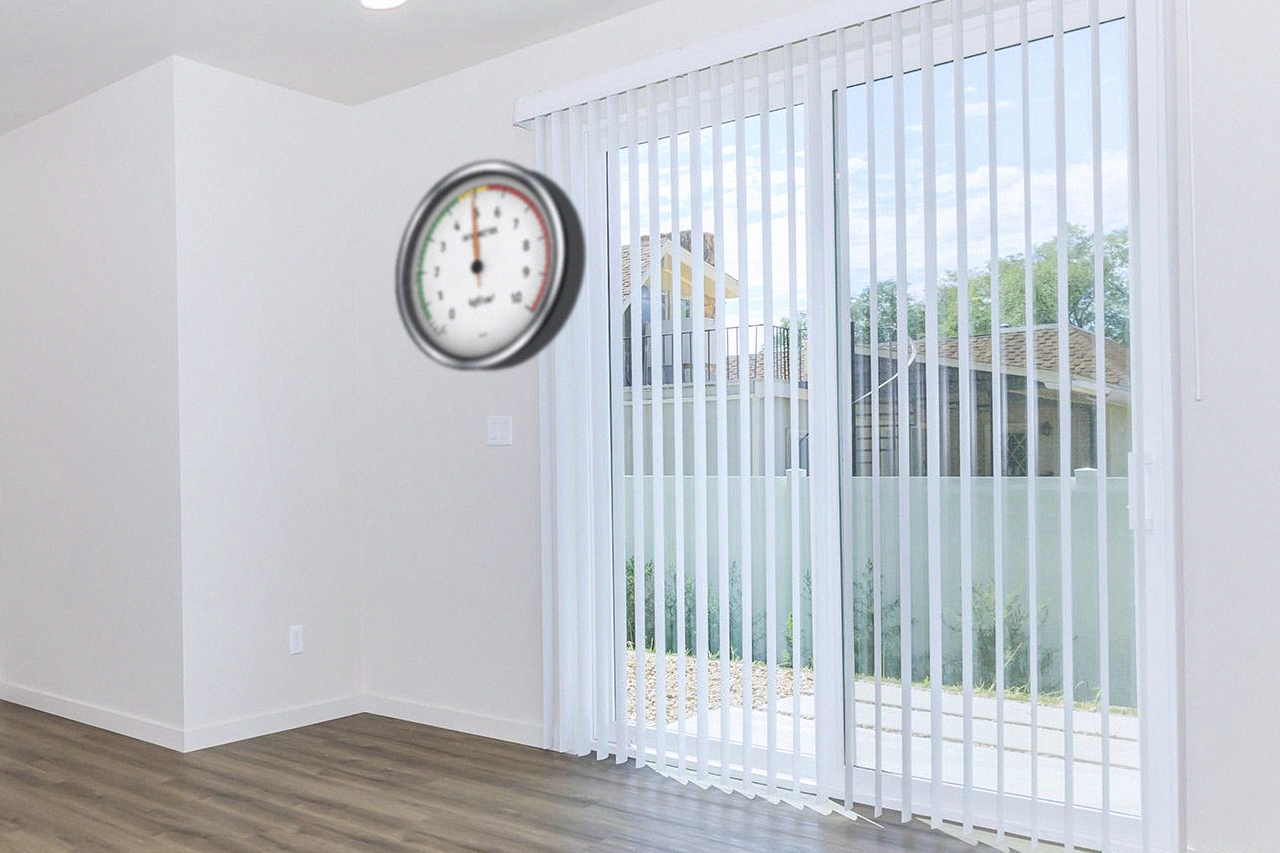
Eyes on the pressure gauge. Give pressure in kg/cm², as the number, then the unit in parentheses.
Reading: 5 (kg/cm²)
